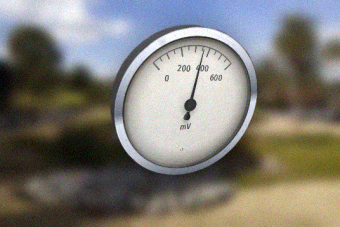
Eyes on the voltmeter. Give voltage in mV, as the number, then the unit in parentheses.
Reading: 350 (mV)
